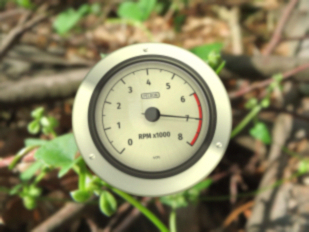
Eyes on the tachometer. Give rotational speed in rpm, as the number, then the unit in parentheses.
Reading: 7000 (rpm)
